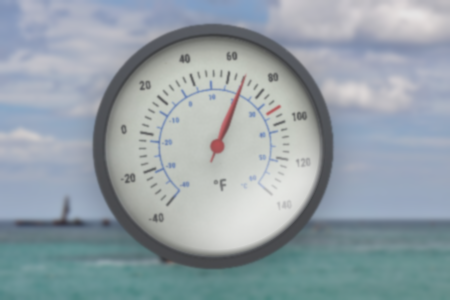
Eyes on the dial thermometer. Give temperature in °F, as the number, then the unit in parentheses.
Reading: 68 (°F)
